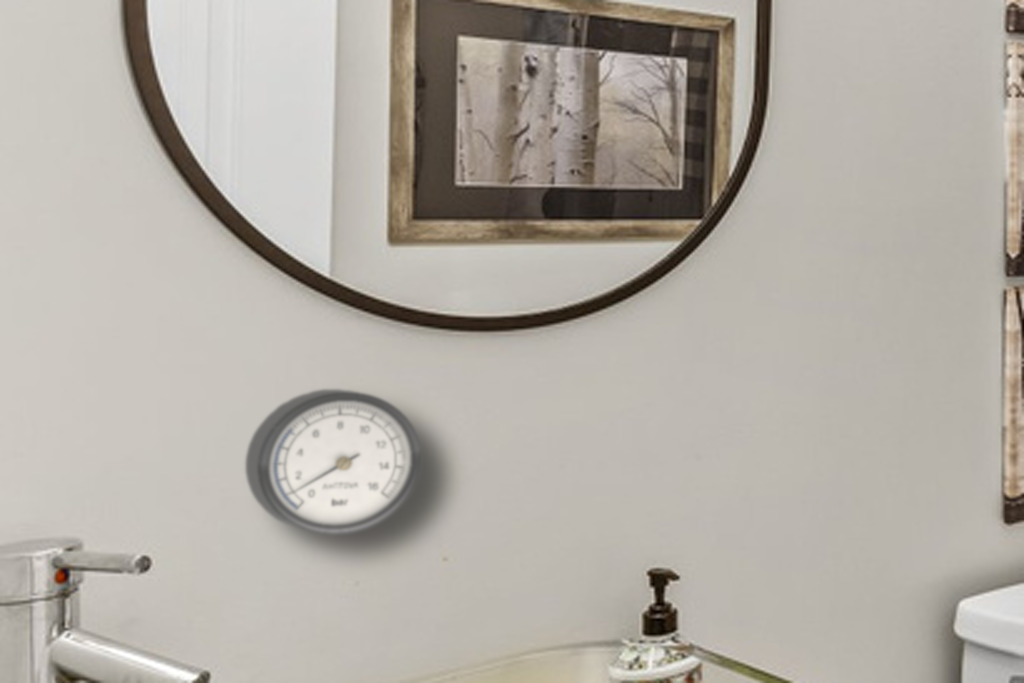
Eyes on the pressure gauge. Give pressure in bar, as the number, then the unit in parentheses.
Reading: 1 (bar)
